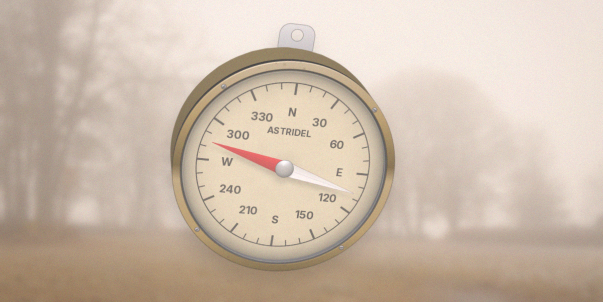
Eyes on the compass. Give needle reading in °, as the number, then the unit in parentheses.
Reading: 285 (°)
